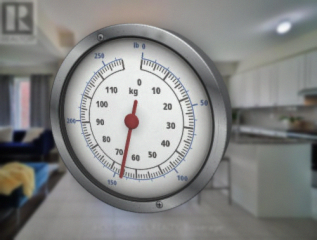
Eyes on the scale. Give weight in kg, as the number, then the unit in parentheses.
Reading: 65 (kg)
